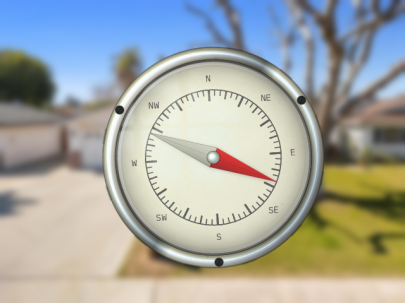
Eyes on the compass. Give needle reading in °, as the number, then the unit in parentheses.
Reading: 115 (°)
